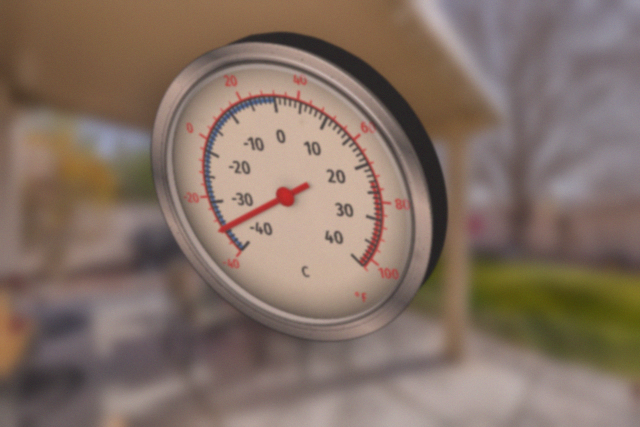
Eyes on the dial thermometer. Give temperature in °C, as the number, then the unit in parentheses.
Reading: -35 (°C)
